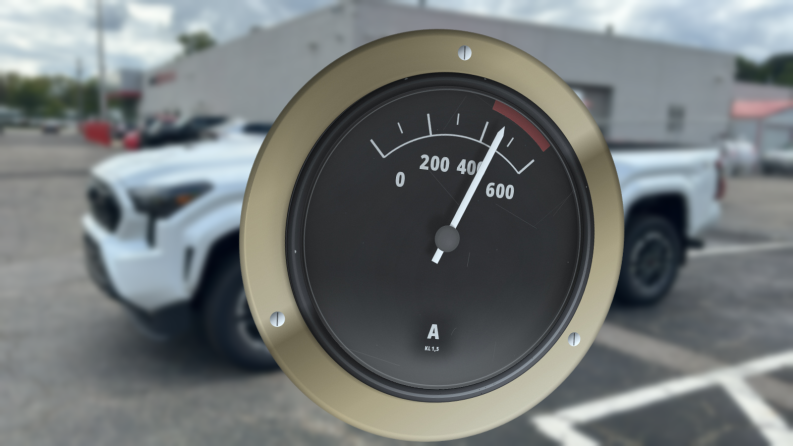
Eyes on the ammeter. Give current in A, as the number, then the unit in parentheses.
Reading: 450 (A)
